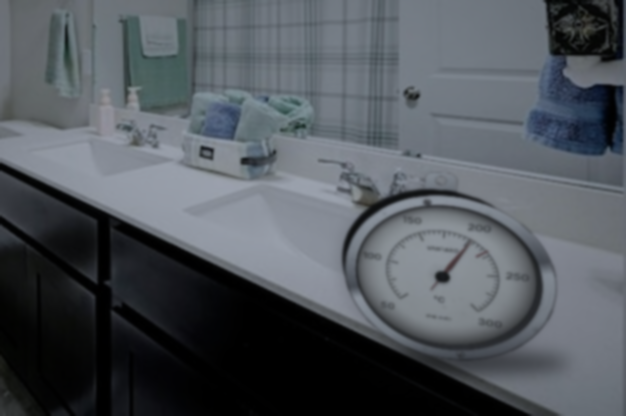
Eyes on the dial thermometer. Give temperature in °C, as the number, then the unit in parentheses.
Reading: 200 (°C)
